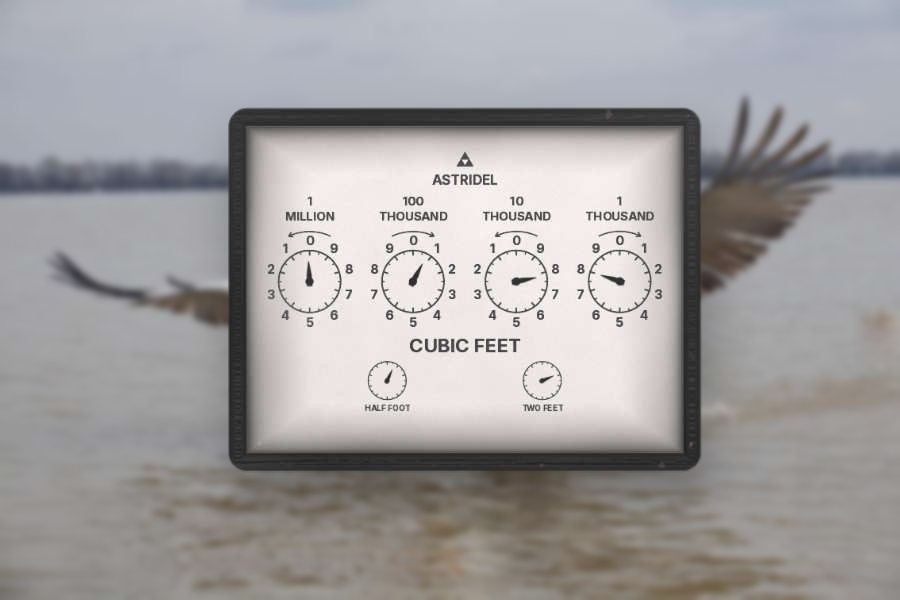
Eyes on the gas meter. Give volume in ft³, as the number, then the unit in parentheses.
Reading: 7800 (ft³)
